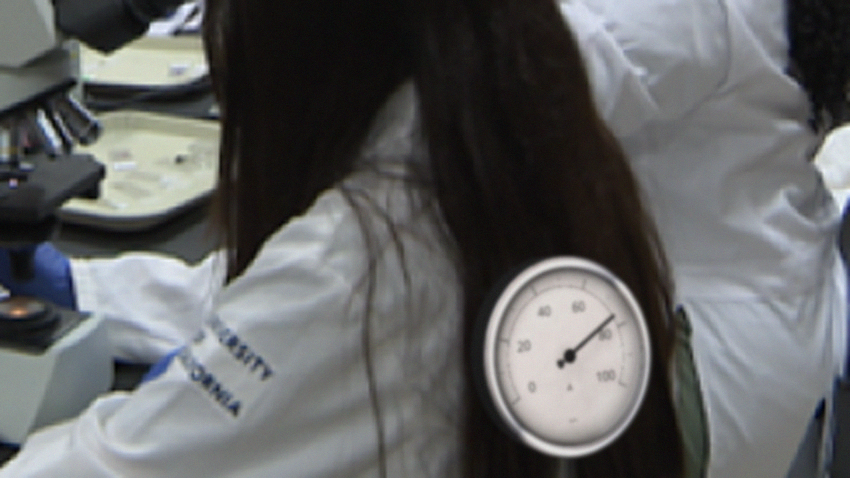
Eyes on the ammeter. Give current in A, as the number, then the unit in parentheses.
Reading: 75 (A)
